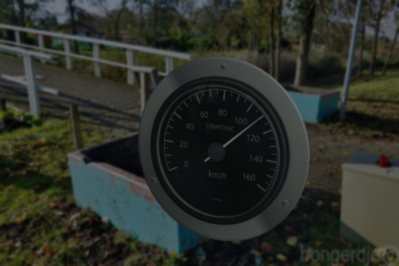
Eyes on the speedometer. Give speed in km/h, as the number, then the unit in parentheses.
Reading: 110 (km/h)
